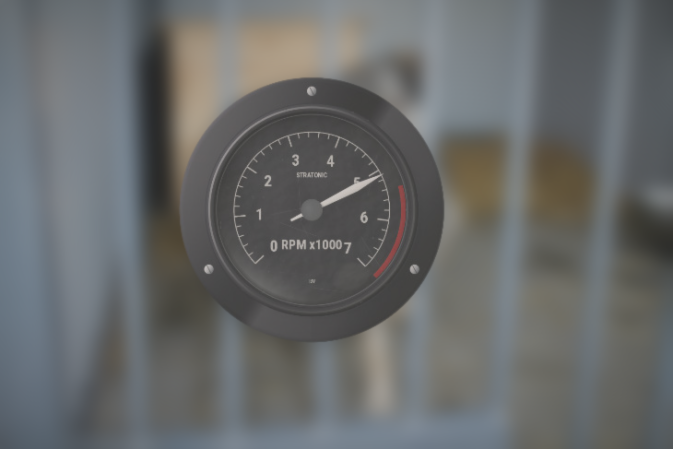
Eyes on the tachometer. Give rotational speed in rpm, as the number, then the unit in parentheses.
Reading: 5100 (rpm)
